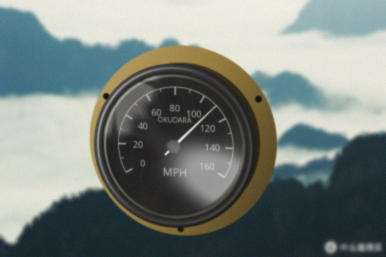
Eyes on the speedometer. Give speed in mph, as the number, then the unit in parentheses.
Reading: 110 (mph)
